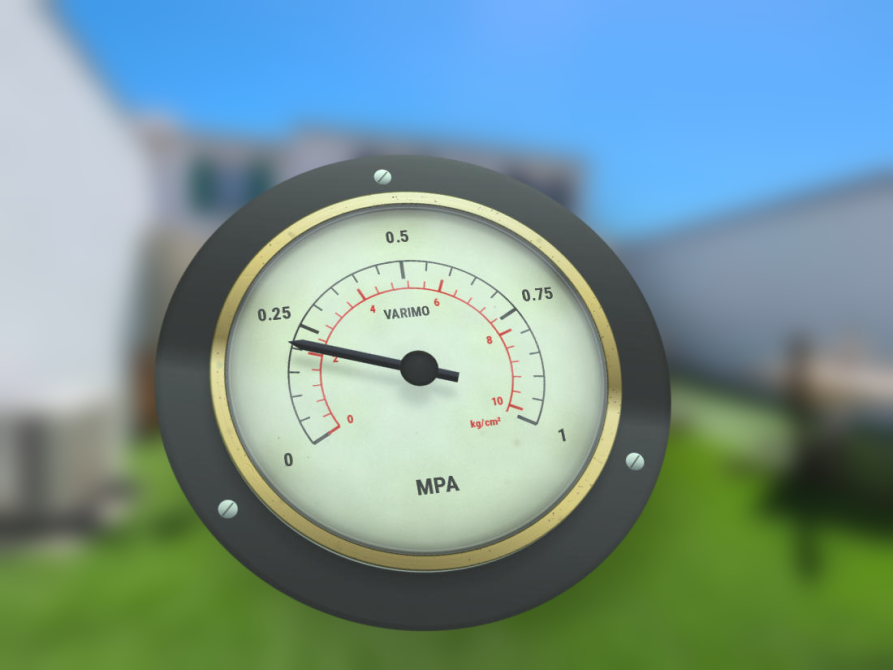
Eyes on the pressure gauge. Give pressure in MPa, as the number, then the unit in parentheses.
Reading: 0.2 (MPa)
